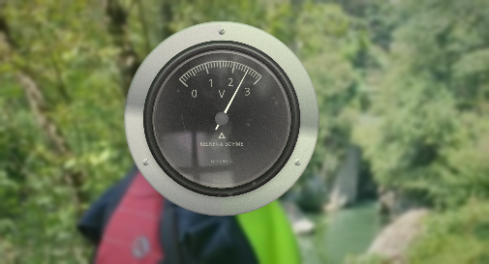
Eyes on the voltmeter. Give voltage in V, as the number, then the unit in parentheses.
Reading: 2.5 (V)
